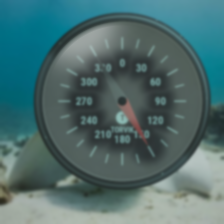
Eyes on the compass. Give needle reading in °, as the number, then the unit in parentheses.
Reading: 150 (°)
